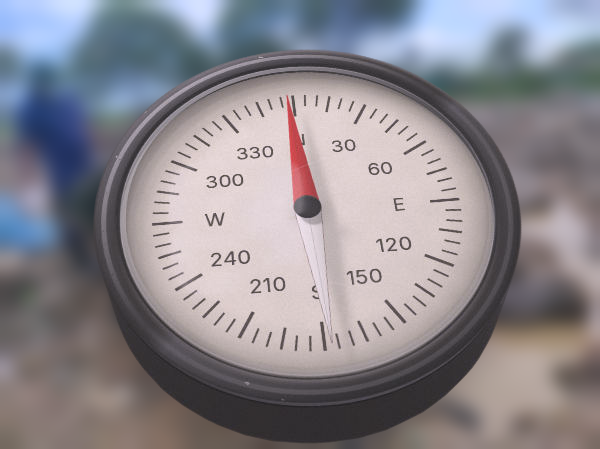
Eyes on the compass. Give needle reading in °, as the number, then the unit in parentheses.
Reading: 357.5 (°)
